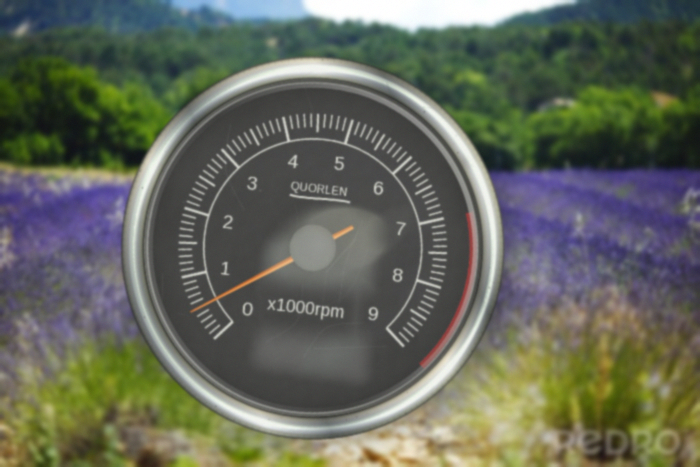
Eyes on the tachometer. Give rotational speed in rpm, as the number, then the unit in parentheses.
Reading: 500 (rpm)
